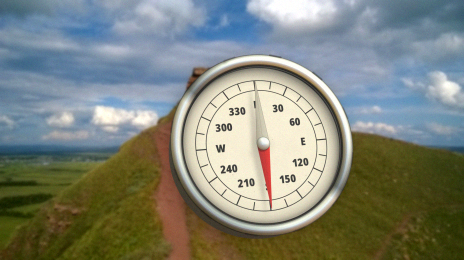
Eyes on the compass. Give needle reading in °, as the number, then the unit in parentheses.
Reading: 180 (°)
